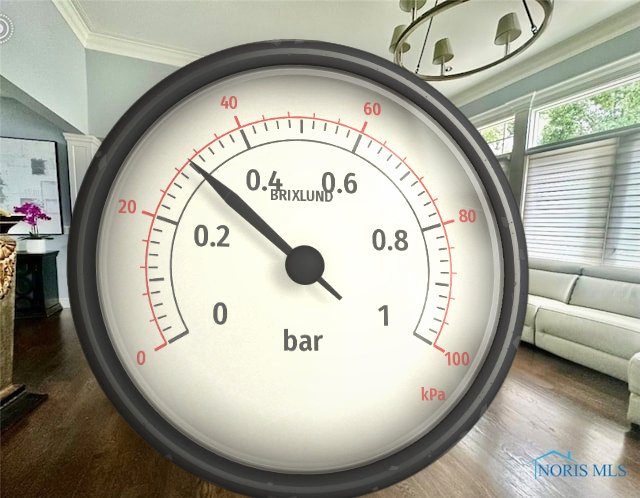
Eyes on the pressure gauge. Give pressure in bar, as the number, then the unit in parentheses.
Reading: 0.3 (bar)
